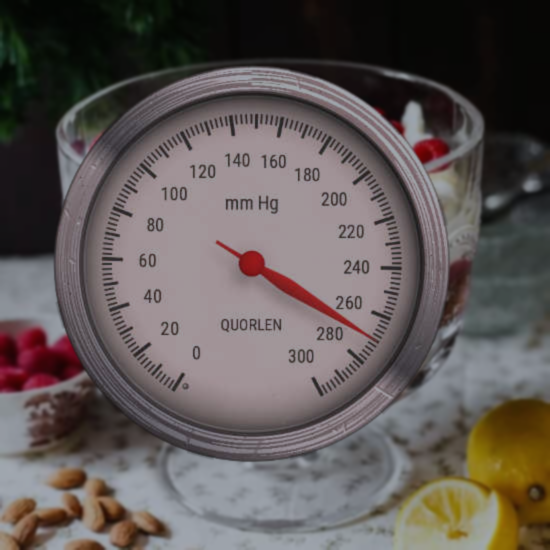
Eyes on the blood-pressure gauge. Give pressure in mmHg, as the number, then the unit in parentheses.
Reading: 270 (mmHg)
